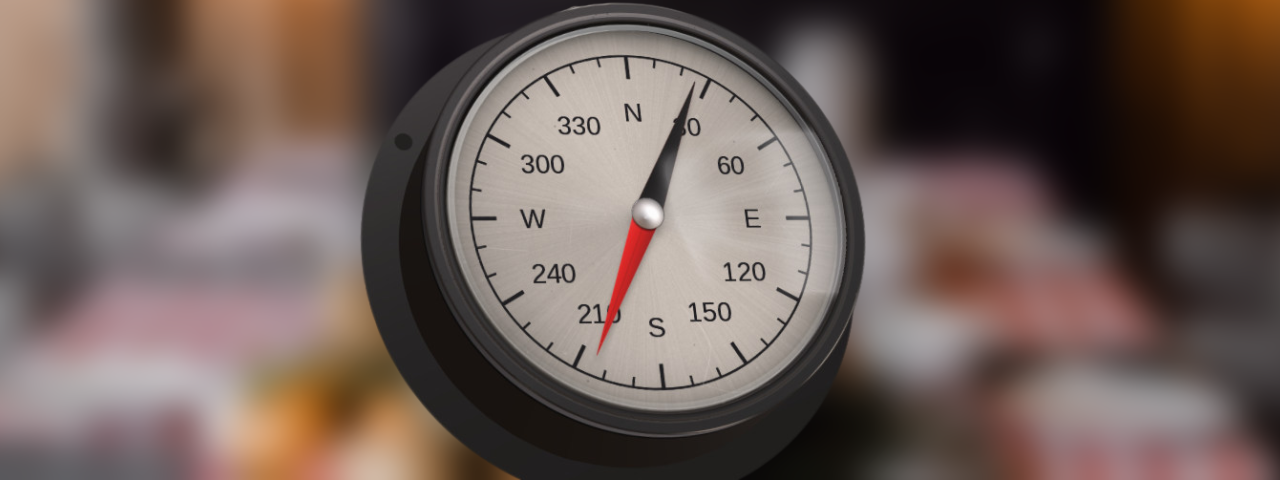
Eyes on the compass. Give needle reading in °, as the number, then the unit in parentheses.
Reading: 205 (°)
